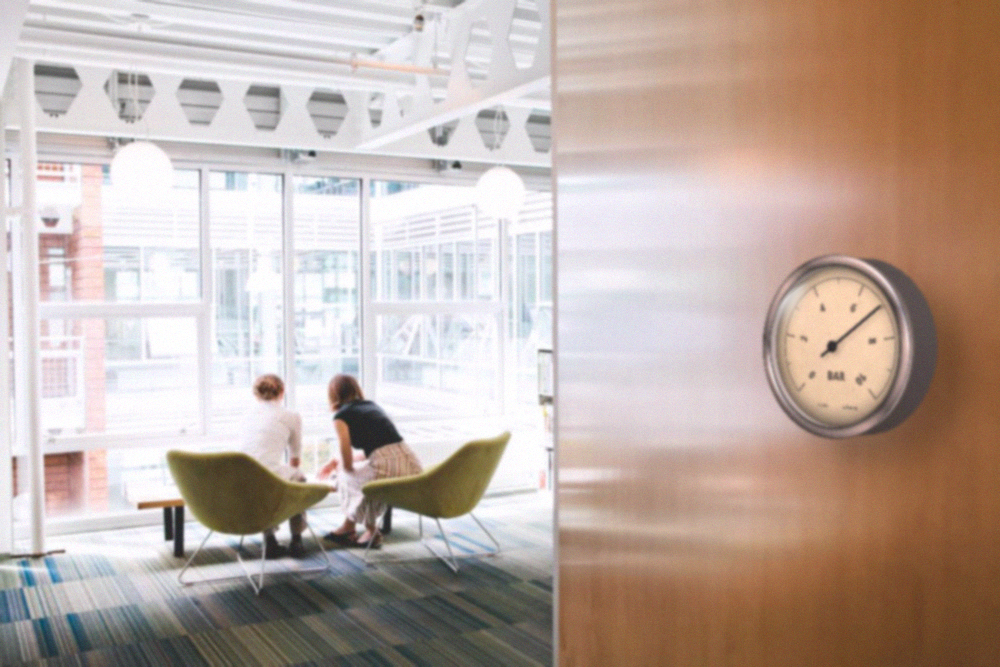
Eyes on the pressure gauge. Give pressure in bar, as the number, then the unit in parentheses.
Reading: 7 (bar)
